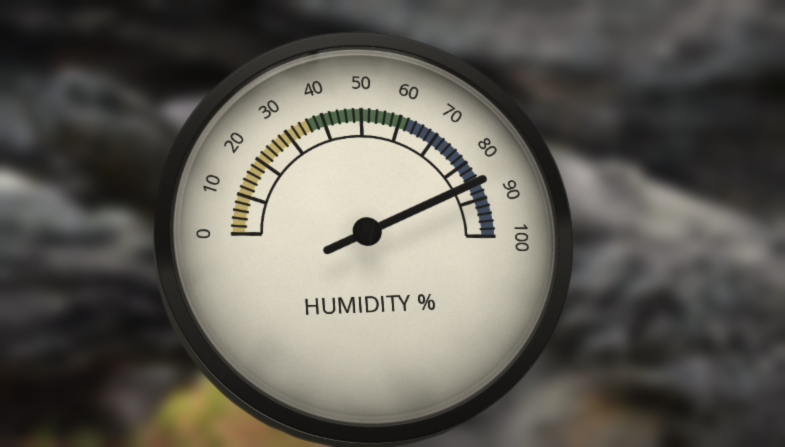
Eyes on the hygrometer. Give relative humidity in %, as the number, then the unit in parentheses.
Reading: 86 (%)
